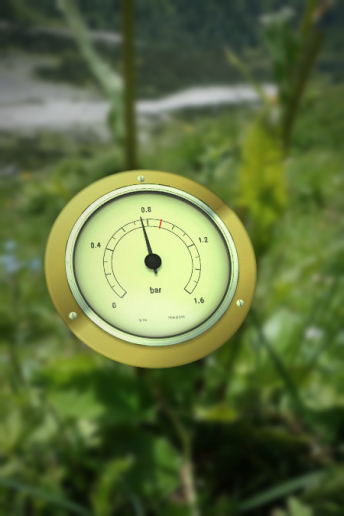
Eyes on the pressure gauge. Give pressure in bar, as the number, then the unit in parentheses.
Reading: 0.75 (bar)
